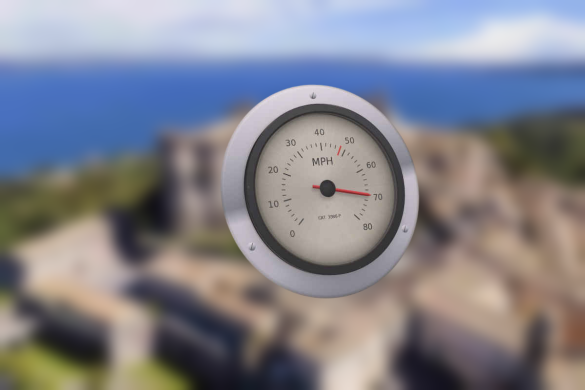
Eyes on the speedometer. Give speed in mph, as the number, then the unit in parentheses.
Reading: 70 (mph)
